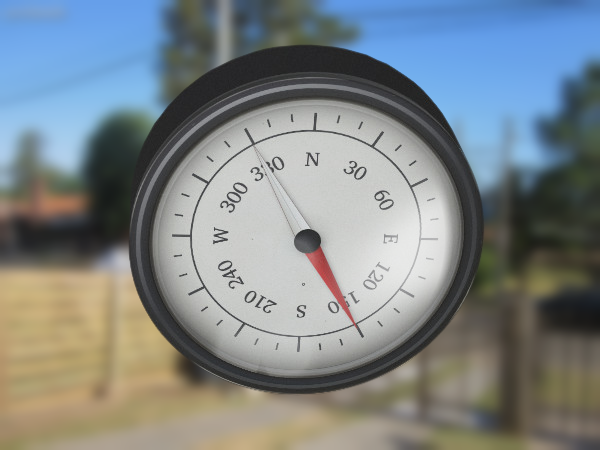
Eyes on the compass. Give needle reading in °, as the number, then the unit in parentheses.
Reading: 150 (°)
